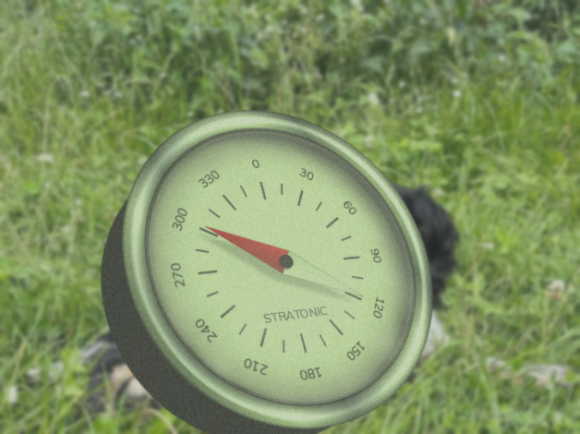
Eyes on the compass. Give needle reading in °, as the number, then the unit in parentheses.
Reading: 300 (°)
